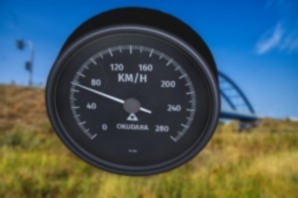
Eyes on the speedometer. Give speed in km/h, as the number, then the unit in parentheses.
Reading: 70 (km/h)
